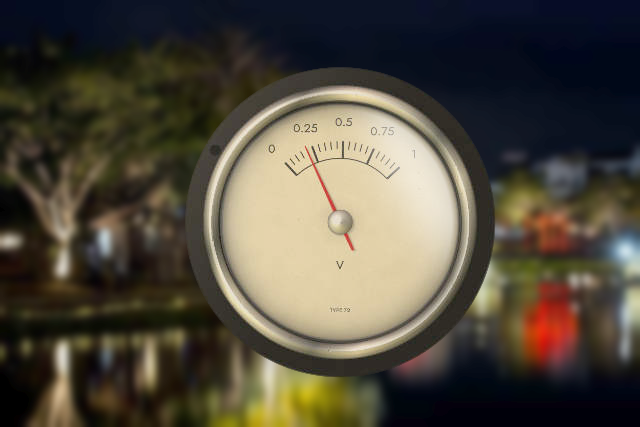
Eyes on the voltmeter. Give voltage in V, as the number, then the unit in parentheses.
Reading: 0.2 (V)
